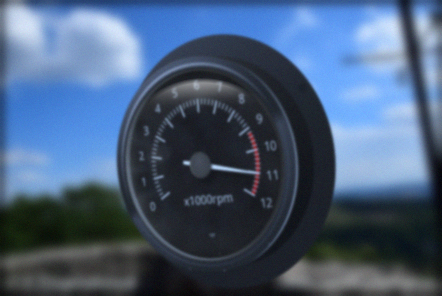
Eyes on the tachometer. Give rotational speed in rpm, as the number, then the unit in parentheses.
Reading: 11000 (rpm)
